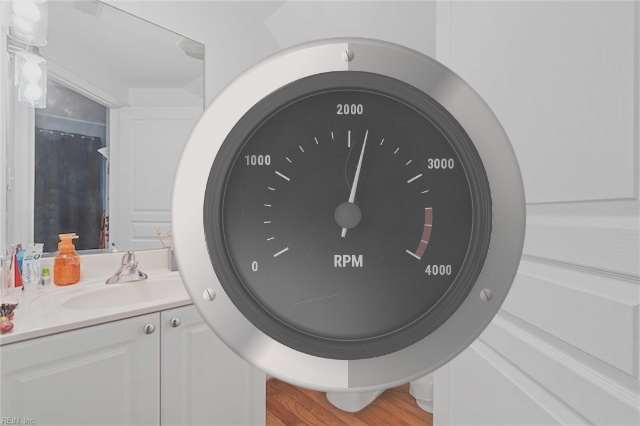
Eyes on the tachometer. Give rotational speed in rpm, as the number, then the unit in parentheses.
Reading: 2200 (rpm)
